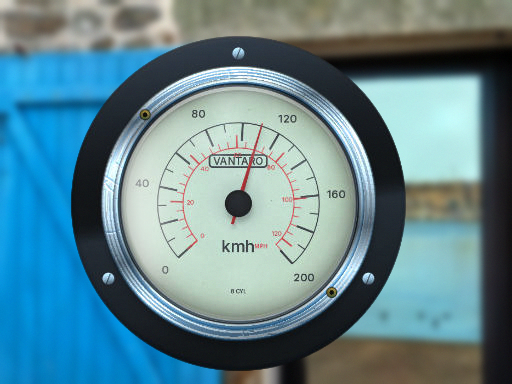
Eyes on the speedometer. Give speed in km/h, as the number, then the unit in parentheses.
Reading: 110 (km/h)
